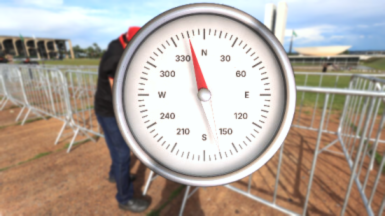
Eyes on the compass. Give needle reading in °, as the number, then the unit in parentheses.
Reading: 345 (°)
